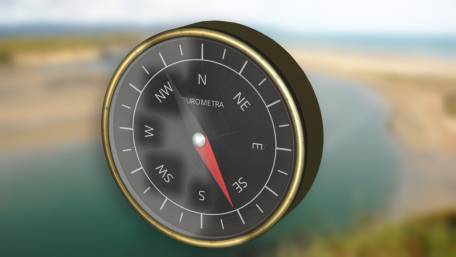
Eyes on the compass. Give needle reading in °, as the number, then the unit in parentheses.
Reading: 150 (°)
